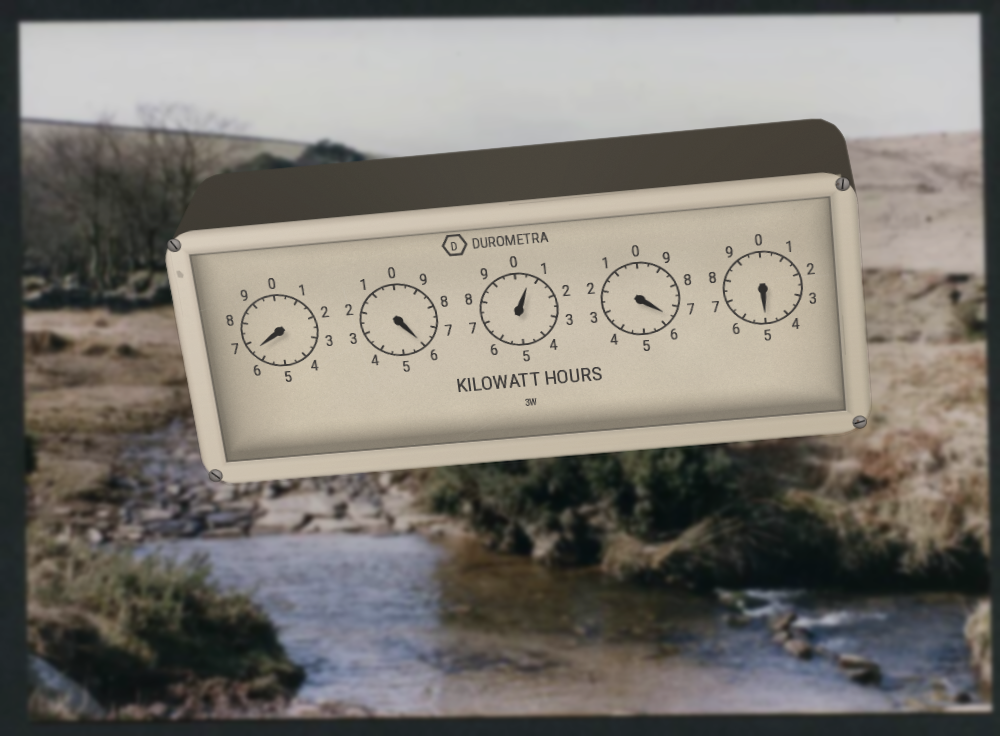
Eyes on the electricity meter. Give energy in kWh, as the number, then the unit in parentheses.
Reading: 66065 (kWh)
